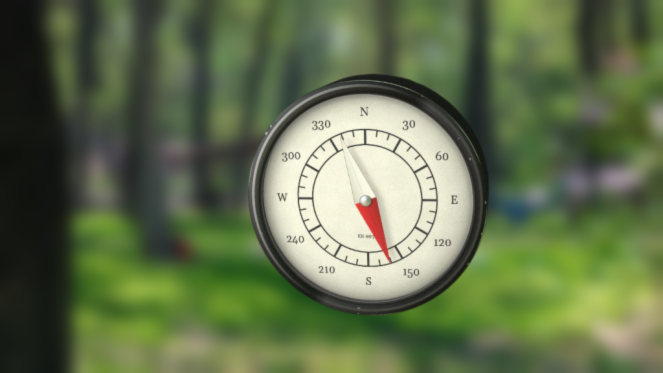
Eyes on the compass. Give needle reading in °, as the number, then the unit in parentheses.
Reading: 160 (°)
